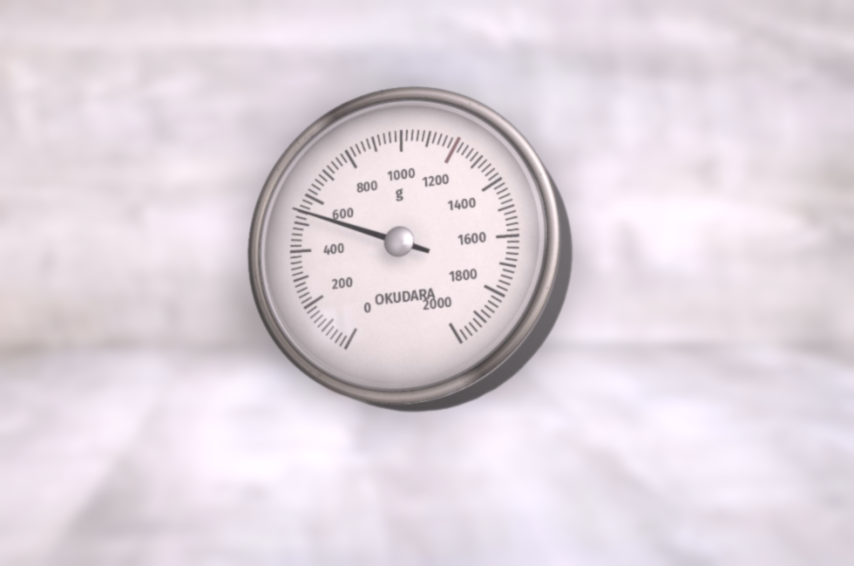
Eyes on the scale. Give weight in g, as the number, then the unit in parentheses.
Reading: 540 (g)
